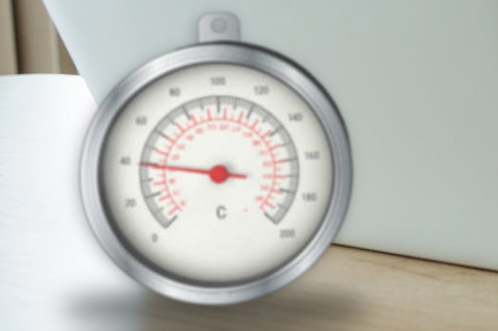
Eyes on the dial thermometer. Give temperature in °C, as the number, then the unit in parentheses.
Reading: 40 (°C)
